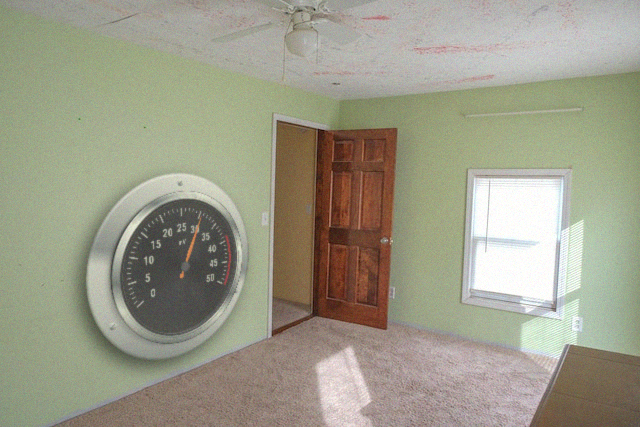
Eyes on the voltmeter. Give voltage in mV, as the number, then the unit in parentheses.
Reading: 30 (mV)
